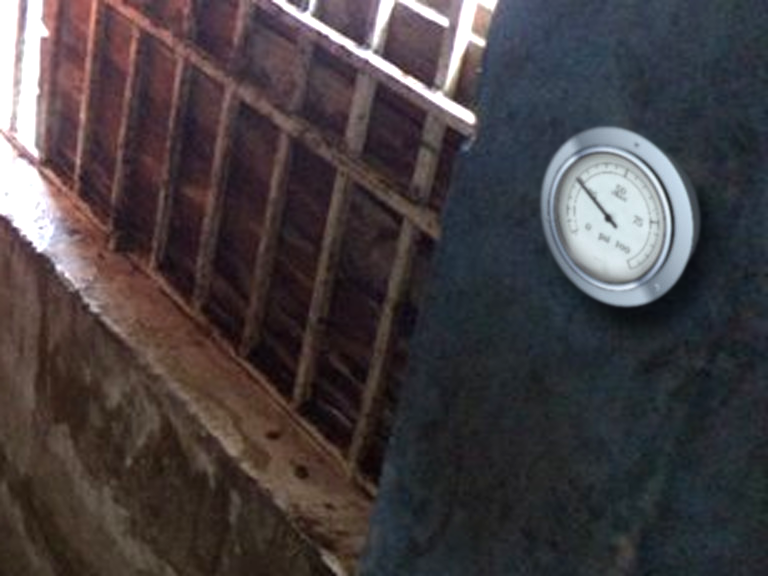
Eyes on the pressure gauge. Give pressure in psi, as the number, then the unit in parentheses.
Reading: 25 (psi)
